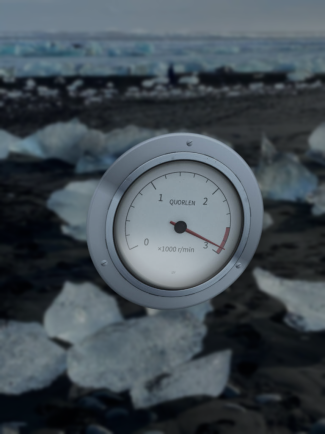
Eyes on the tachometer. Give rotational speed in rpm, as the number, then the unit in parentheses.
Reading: 2900 (rpm)
